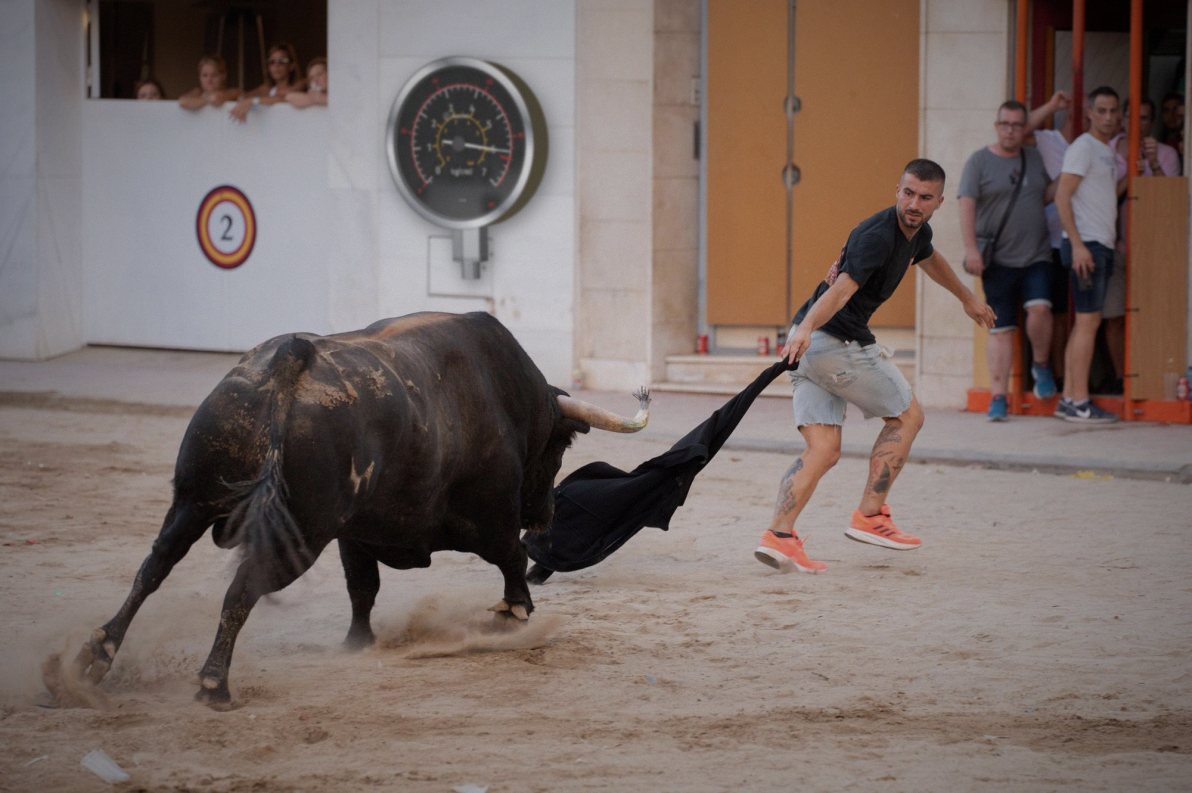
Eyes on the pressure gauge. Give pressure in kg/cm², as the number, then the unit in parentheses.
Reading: 6 (kg/cm²)
